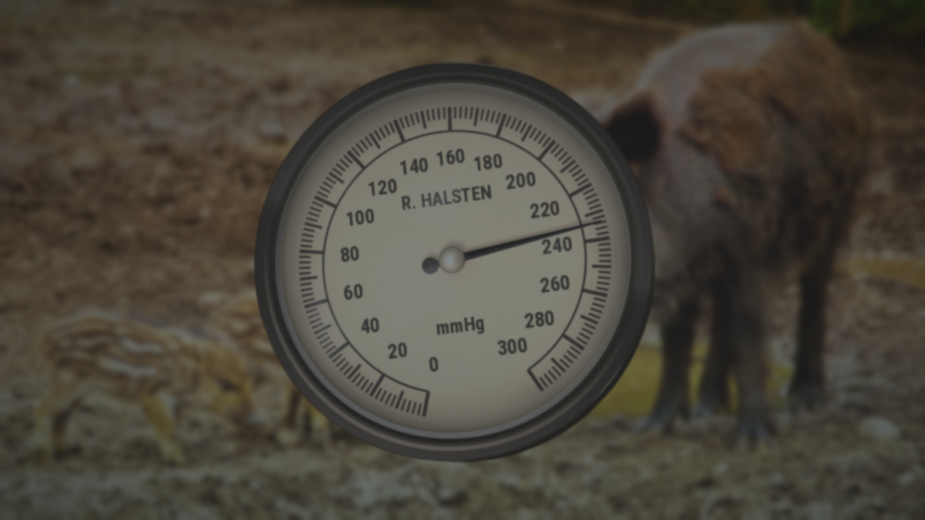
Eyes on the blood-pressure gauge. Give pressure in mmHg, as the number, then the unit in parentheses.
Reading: 234 (mmHg)
